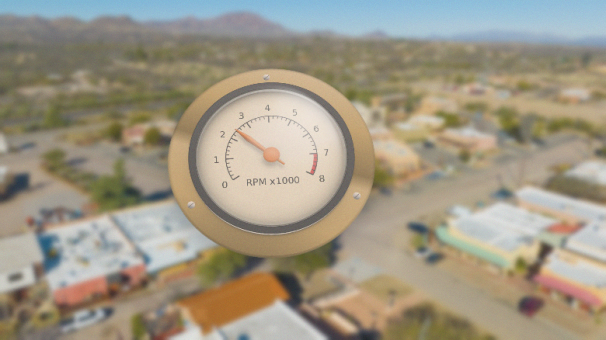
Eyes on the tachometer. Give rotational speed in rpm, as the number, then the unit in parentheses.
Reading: 2400 (rpm)
